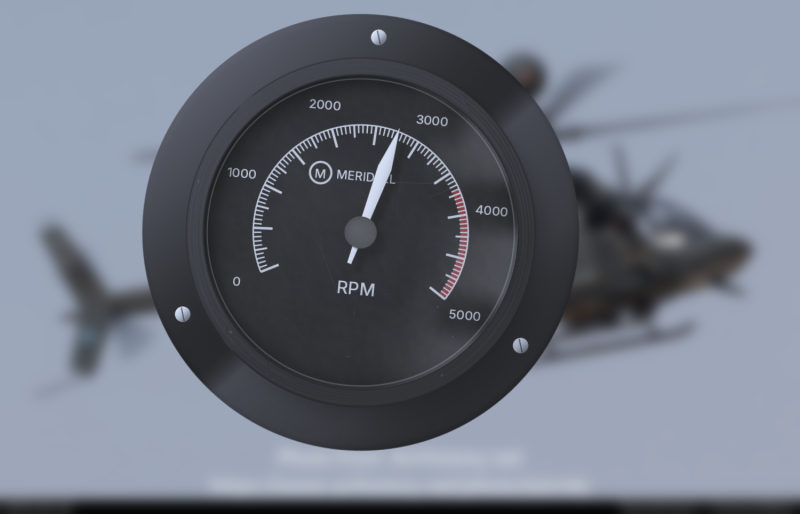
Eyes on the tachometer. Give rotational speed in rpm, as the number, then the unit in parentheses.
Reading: 2750 (rpm)
